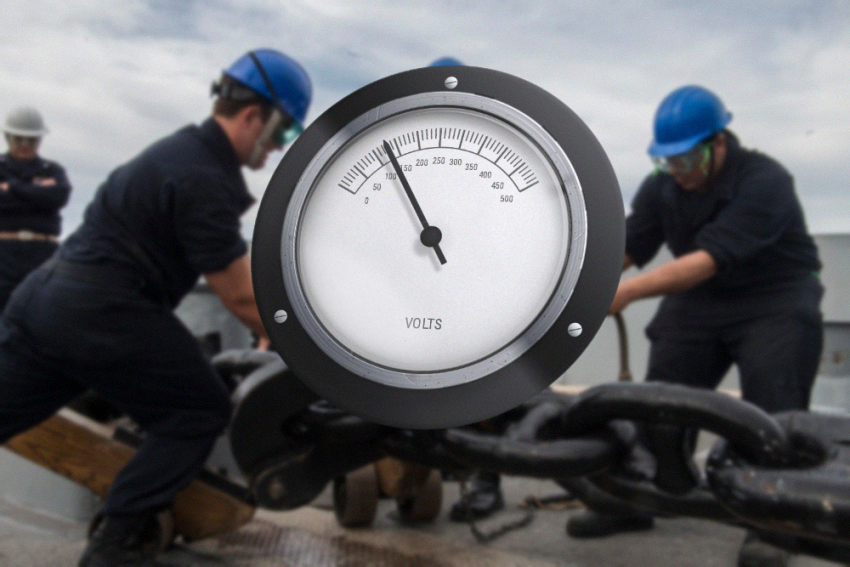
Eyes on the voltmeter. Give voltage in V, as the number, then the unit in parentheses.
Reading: 130 (V)
